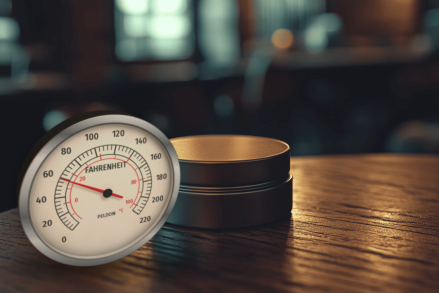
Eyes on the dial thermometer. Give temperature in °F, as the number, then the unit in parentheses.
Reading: 60 (°F)
